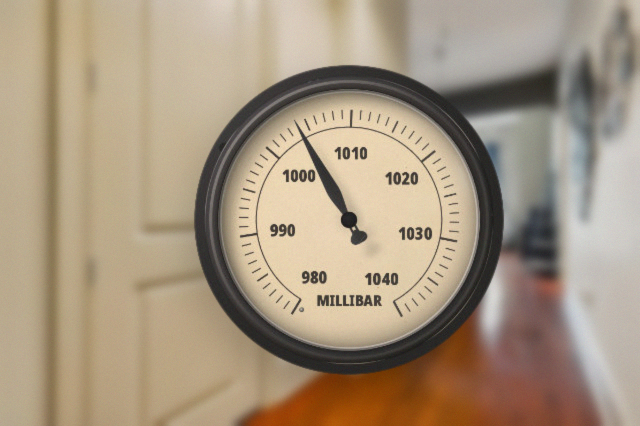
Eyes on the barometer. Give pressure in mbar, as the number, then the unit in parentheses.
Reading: 1004 (mbar)
